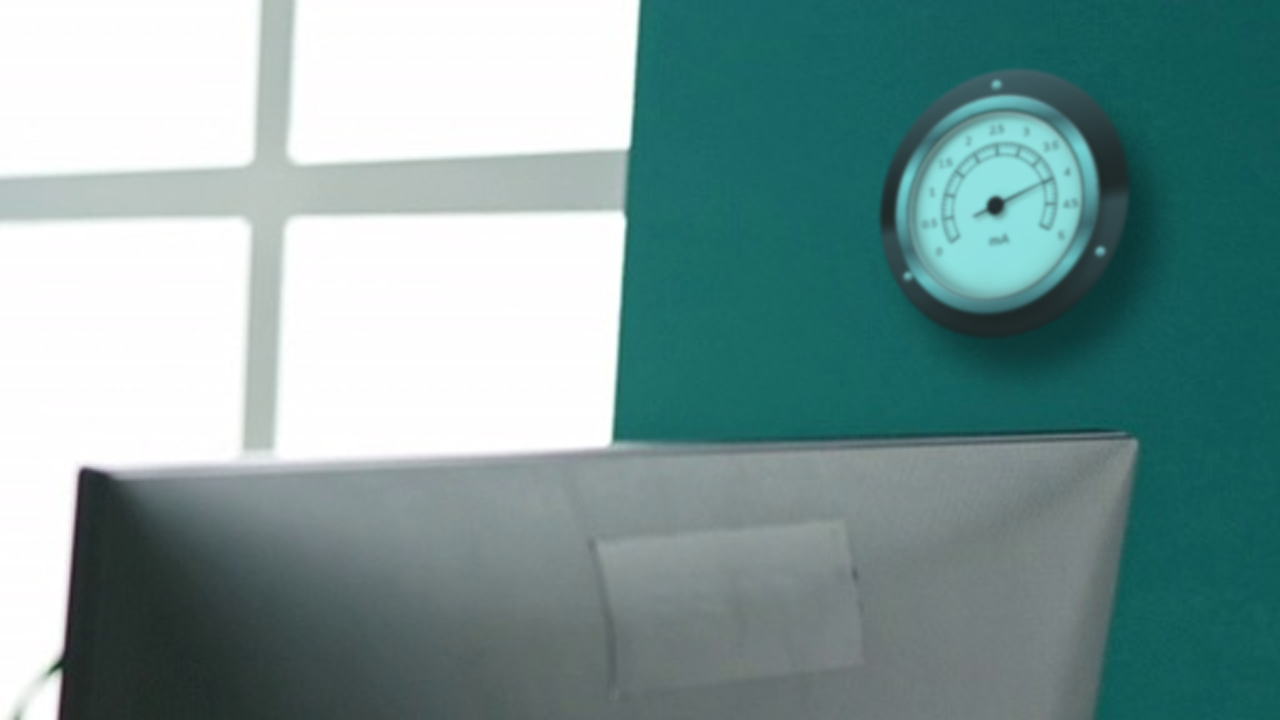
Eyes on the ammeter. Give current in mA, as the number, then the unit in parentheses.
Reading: 4 (mA)
